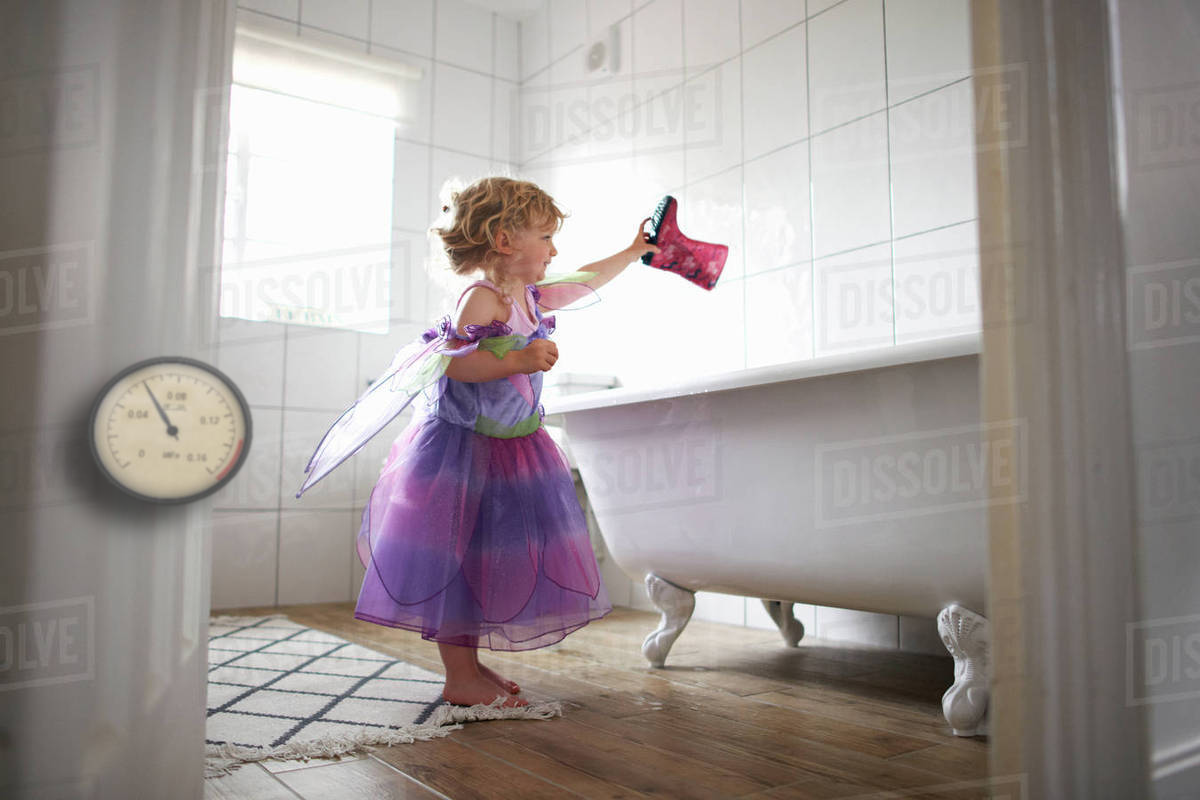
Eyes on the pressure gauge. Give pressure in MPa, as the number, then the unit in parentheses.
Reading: 0.06 (MPa)
